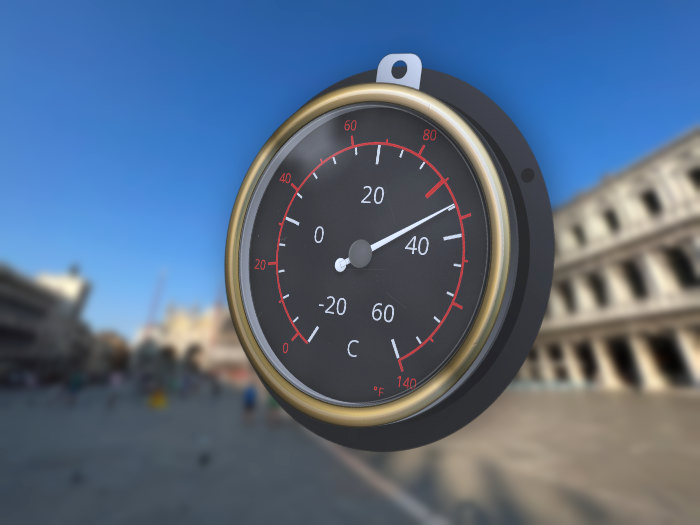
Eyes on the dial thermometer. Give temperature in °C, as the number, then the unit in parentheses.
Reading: 36 (°C)
